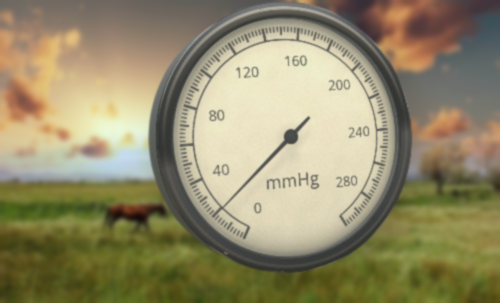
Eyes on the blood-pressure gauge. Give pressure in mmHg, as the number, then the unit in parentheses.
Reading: 20 (mmHg)
